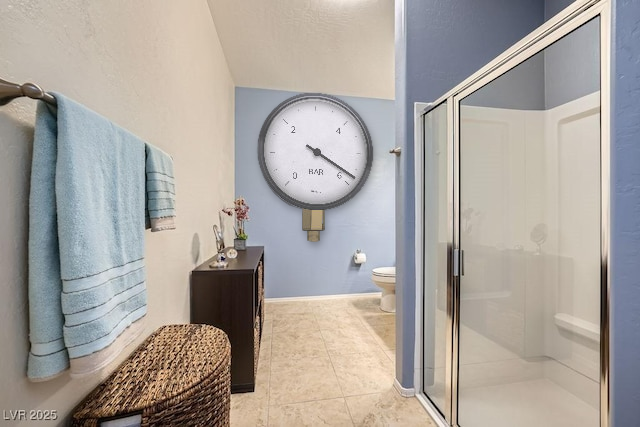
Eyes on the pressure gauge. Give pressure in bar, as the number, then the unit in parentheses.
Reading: 5.75 (bar)
